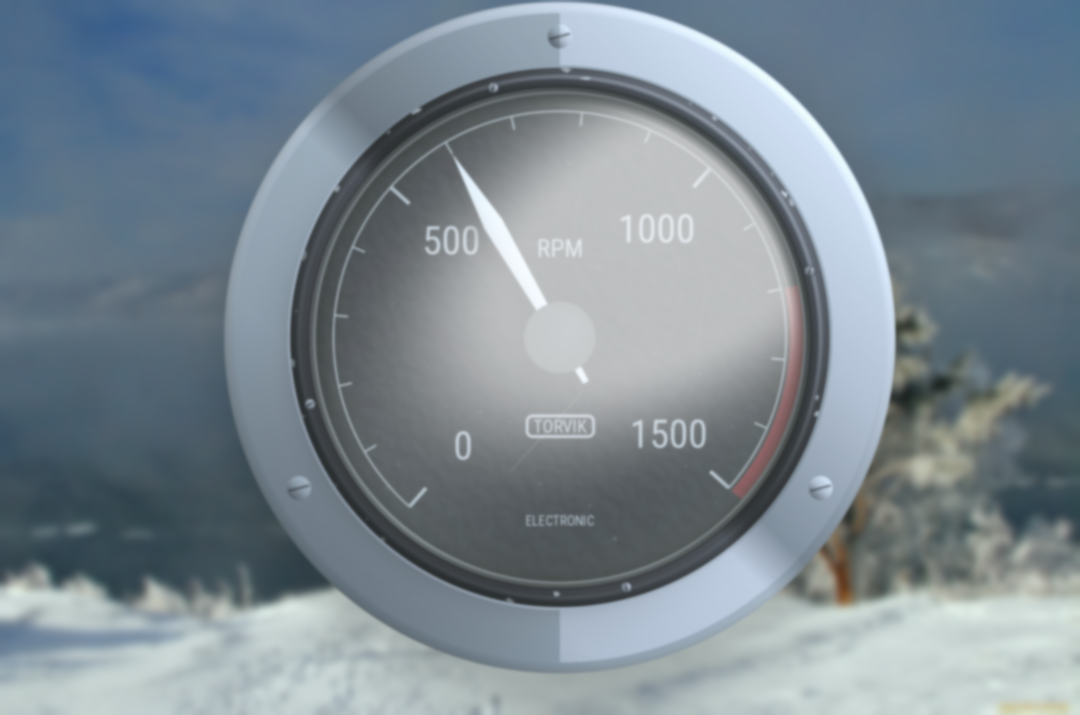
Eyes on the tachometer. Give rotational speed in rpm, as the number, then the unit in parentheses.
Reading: 600 (rpm)
